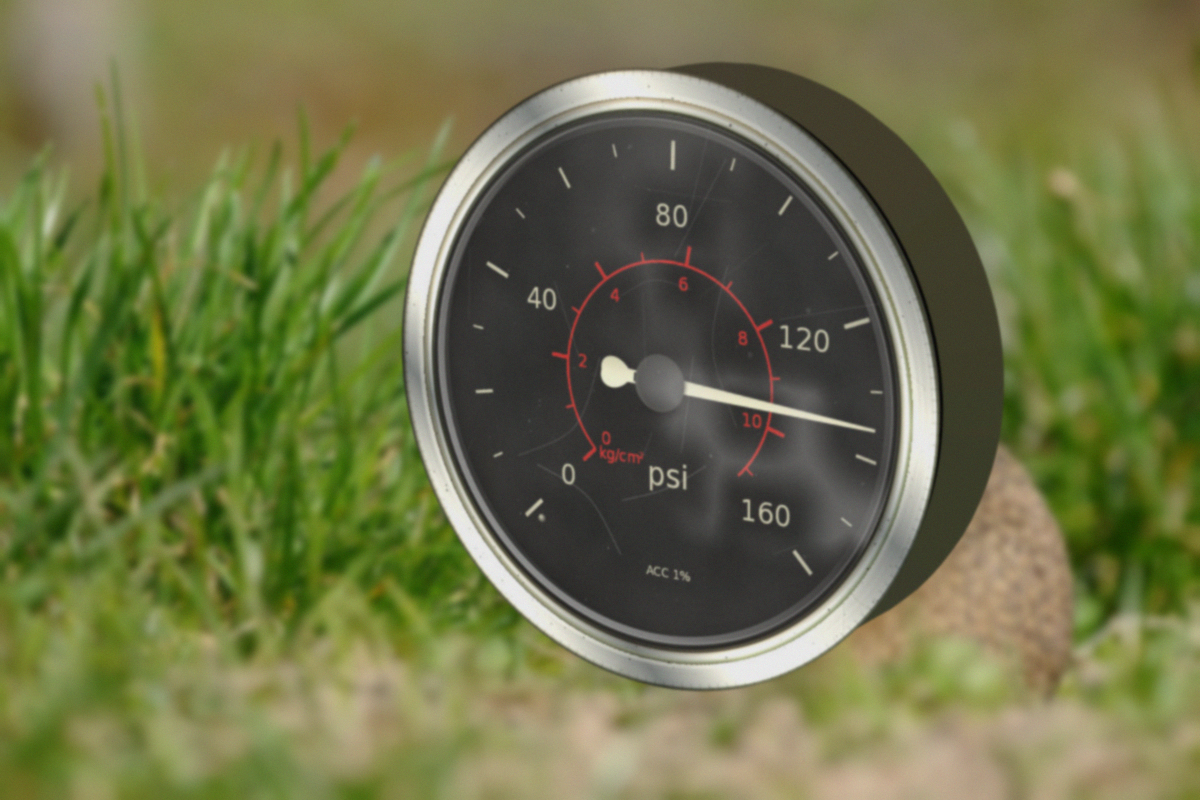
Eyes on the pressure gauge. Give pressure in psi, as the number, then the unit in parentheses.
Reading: 135 (psi)
